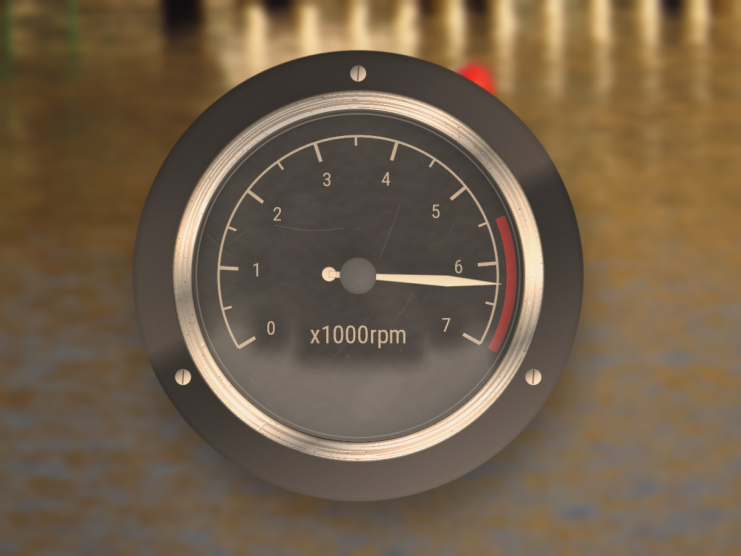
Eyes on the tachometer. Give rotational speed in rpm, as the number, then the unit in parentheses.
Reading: 6250 (rpm)
